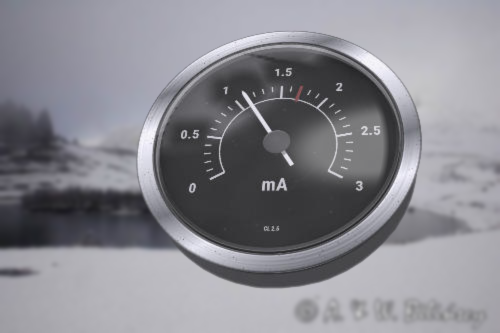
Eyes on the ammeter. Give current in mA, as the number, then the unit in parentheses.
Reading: 1.1 (mA)
